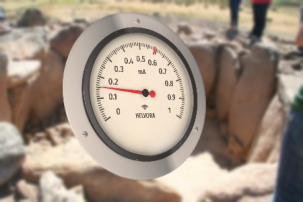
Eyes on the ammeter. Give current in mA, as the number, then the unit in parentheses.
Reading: 0.15 (mA)
